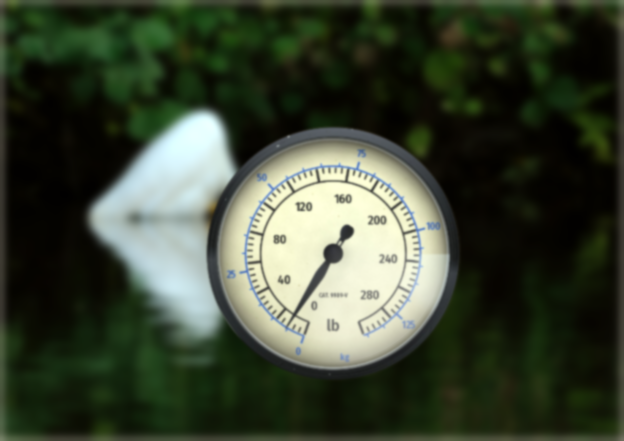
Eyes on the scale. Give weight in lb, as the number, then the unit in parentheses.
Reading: 12 (lb)
